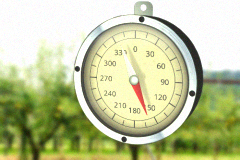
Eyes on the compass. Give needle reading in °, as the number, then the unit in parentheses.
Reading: 157.5 (°)
